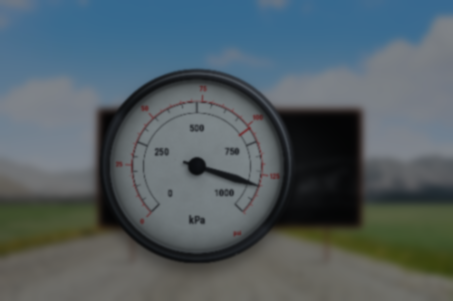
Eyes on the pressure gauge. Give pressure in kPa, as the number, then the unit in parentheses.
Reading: 900 (kPa)
